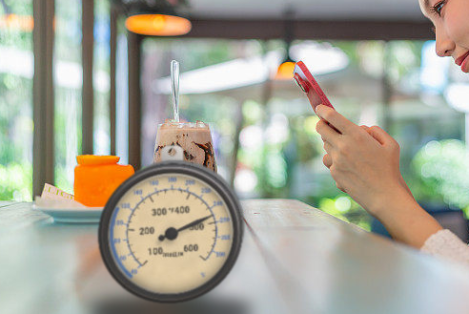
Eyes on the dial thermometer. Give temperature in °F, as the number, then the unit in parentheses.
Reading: 480 (°F)
